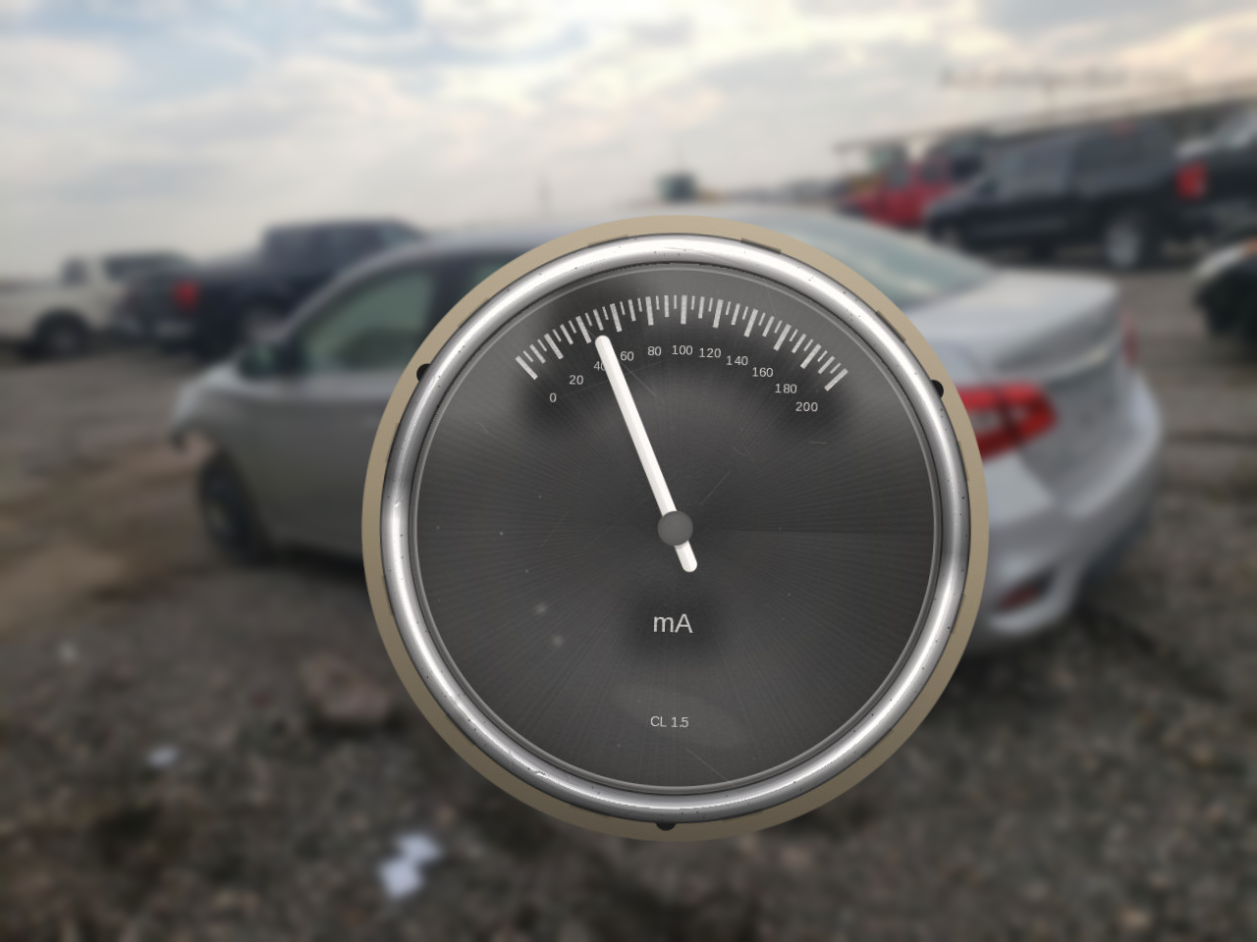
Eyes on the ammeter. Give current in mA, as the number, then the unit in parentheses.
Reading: 47.5 (mA)
